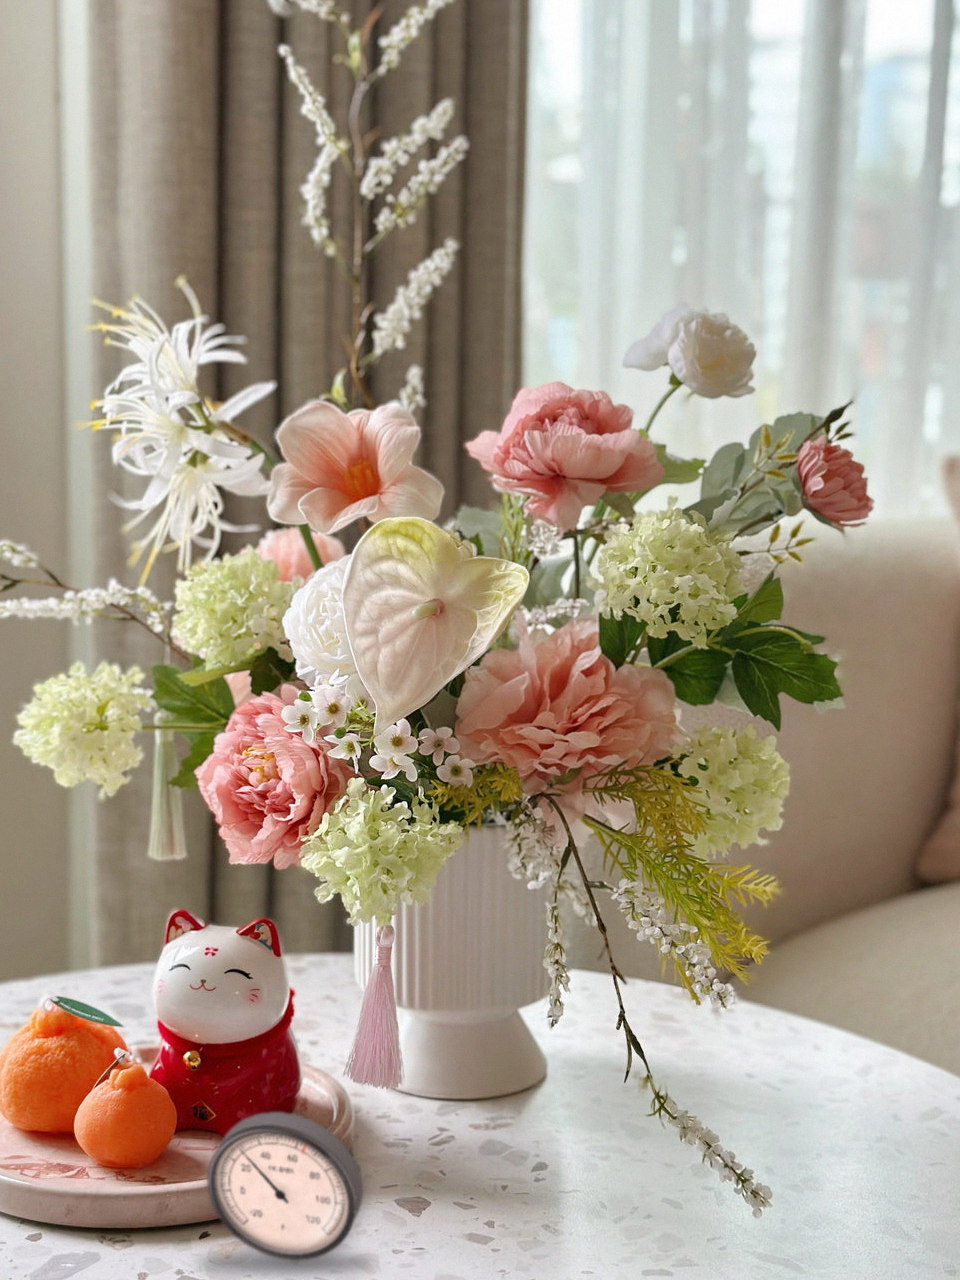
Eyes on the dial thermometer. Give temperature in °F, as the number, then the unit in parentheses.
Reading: 30 (°F)
